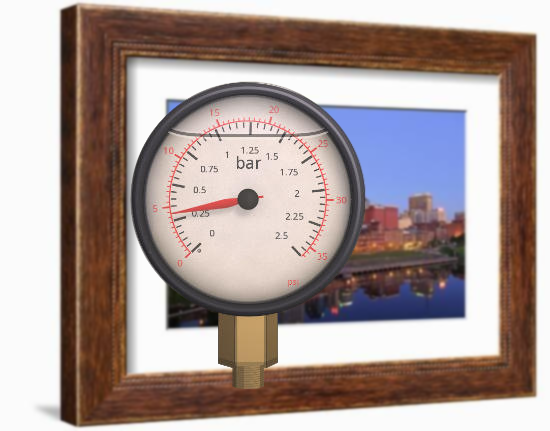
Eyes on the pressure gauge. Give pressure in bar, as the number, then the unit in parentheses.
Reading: 0.3 (bar)
